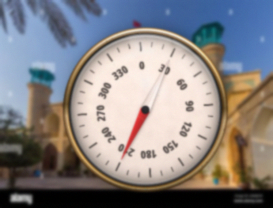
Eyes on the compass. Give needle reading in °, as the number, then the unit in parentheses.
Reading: 210 (°)
